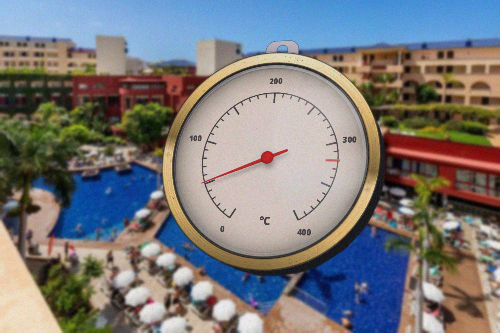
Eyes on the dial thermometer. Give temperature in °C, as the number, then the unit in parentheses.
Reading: 50 (°C)
